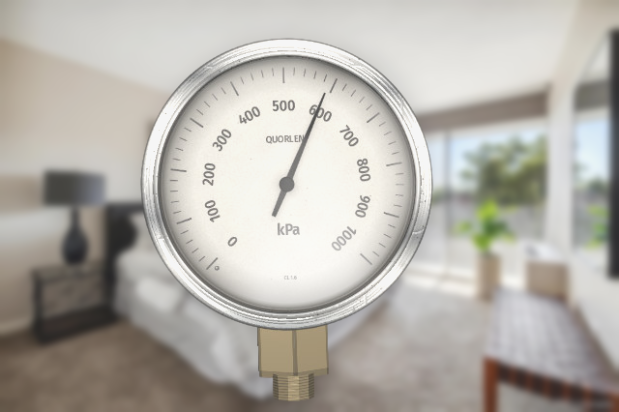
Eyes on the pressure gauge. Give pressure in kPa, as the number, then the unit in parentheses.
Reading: 590 (kPa)
